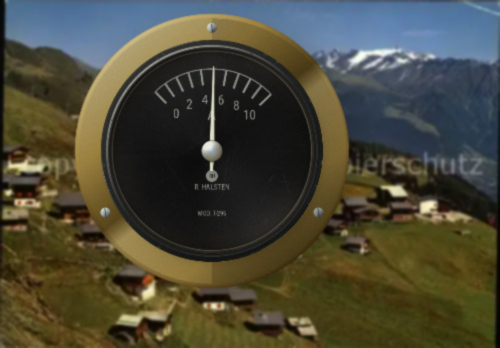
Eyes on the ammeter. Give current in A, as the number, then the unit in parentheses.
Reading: 5 (A)
